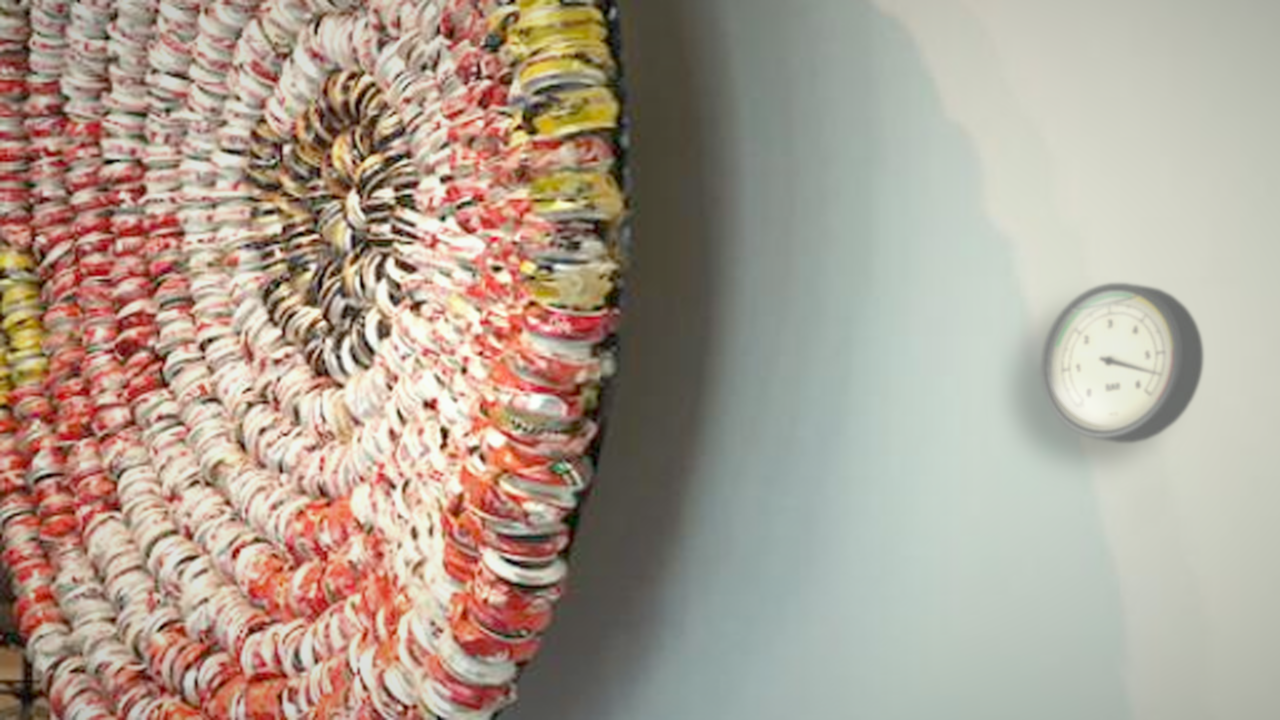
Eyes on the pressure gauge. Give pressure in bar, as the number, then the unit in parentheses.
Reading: 5.5 (bar)
